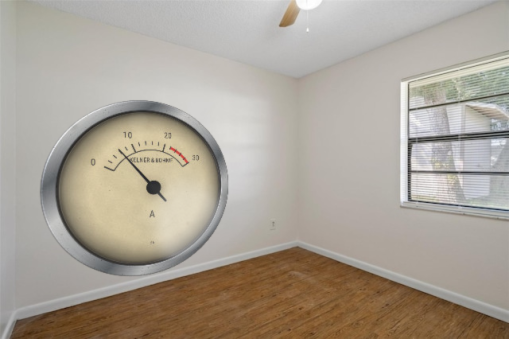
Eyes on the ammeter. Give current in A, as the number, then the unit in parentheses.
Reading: 6 (A)
